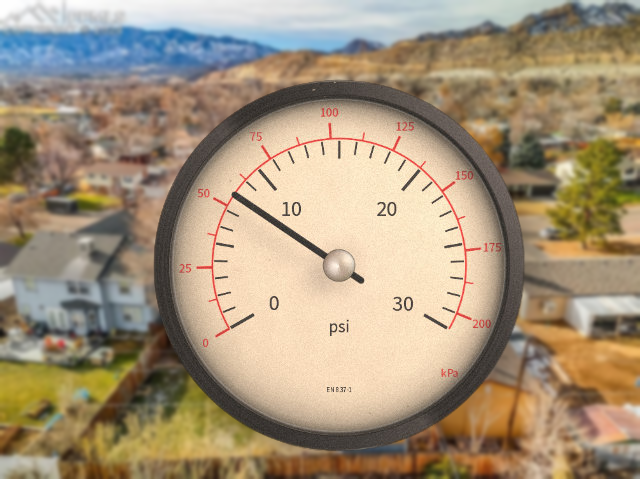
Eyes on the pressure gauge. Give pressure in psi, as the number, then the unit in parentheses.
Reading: 8 (psi)
